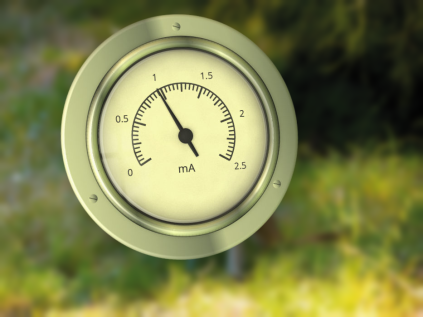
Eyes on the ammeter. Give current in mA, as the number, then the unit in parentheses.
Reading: 0.95 (mA)
